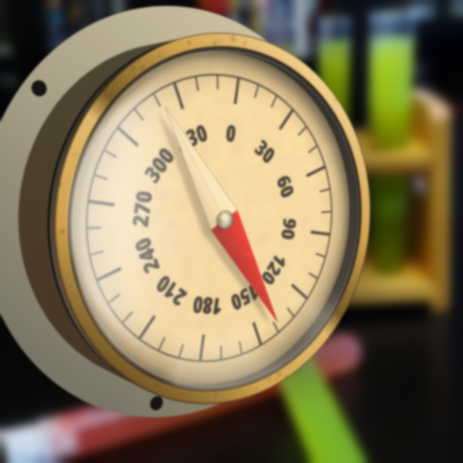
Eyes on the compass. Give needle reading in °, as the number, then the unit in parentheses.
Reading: 140 (°)
